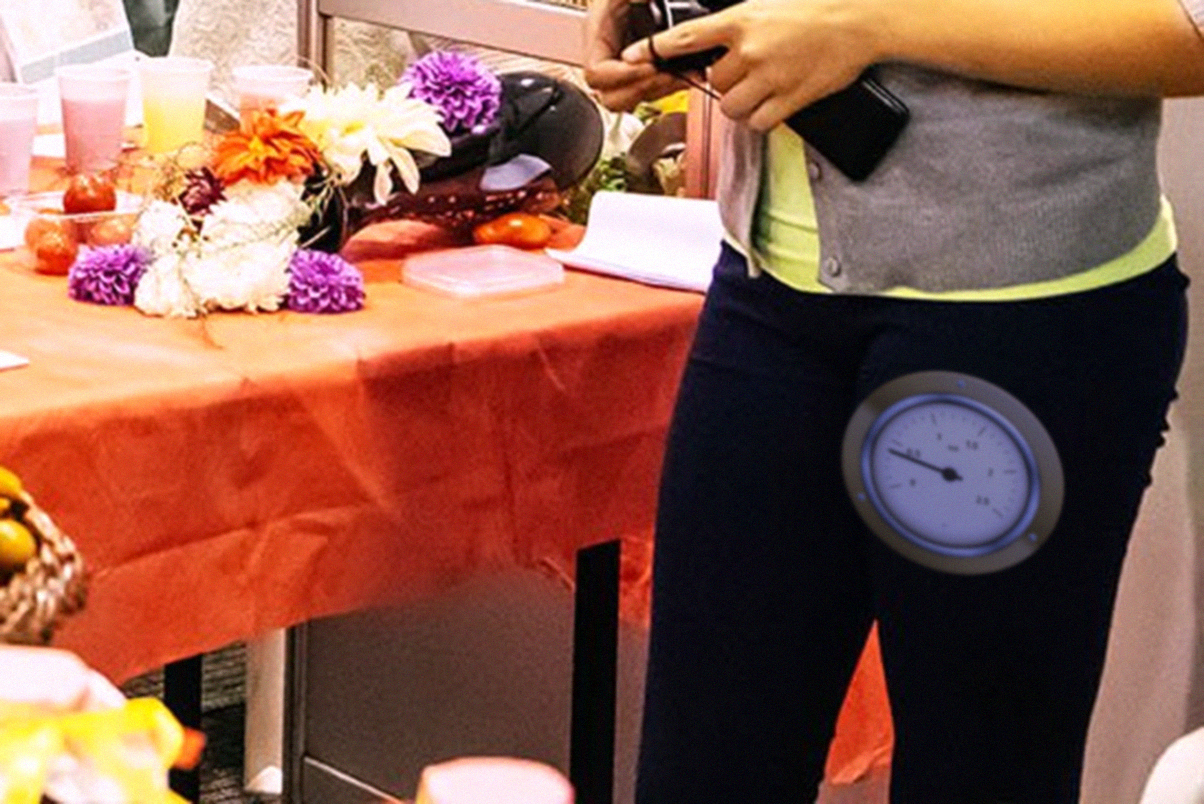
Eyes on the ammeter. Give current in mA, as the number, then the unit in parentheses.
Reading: 0.4 (mA)
